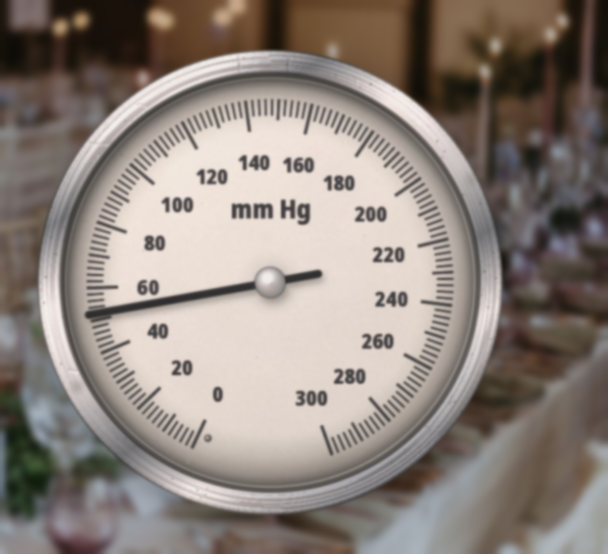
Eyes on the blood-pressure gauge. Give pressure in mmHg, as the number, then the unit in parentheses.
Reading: 52 (mmHg)
